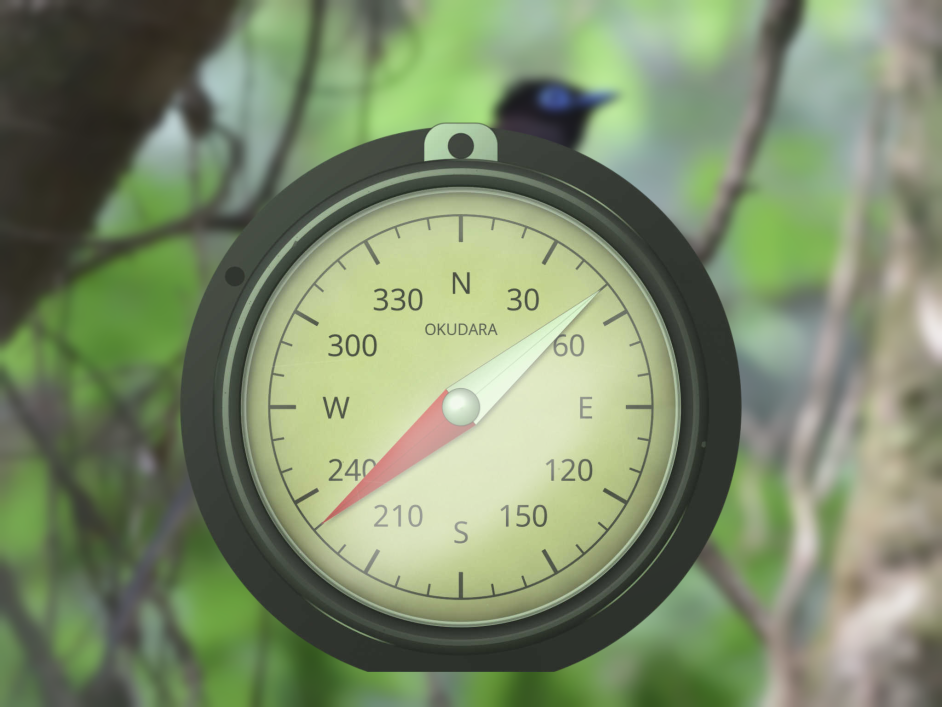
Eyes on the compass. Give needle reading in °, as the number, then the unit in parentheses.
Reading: 230 (°)
